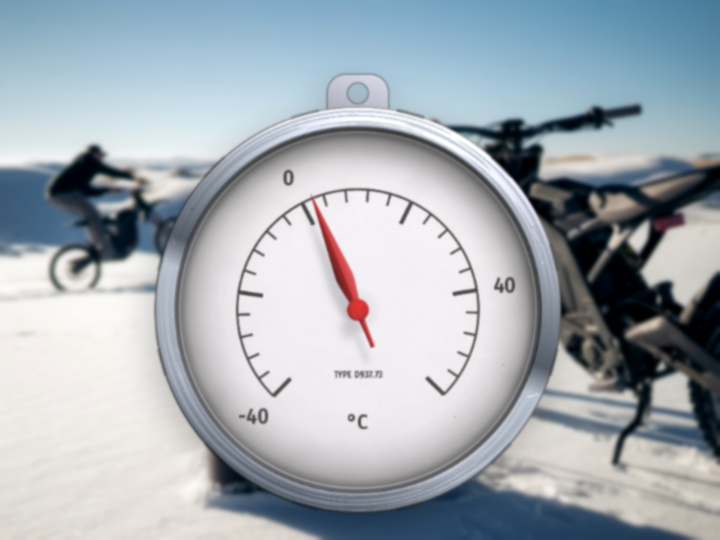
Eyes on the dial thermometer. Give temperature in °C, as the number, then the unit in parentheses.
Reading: 2 (°C)
